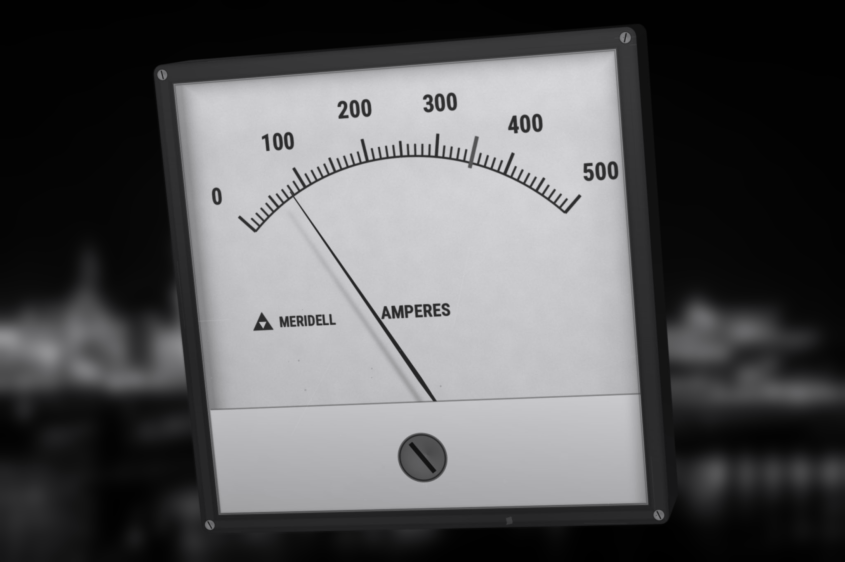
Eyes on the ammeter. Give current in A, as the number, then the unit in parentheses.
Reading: 80 (A)
